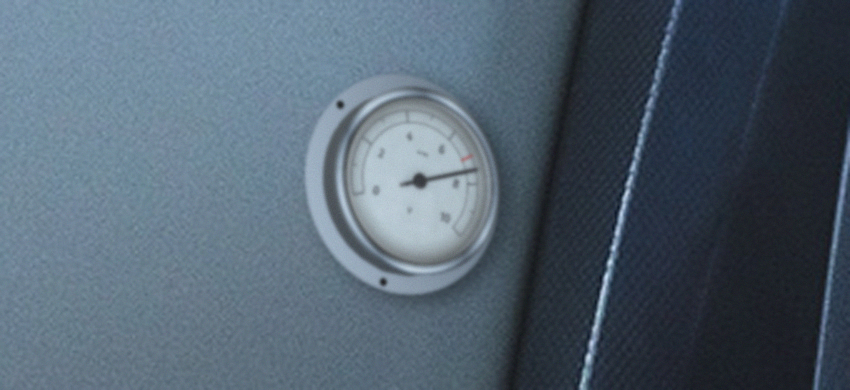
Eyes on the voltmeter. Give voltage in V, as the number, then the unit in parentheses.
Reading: 7.5 (V)
